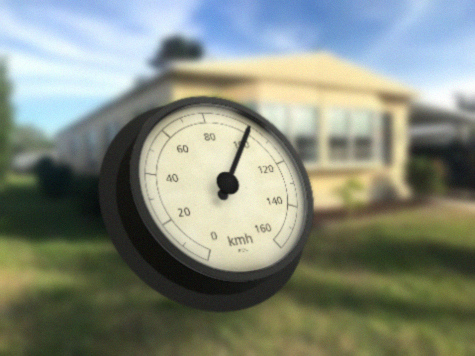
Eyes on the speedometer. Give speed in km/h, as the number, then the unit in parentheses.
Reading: 100 (km/h)
